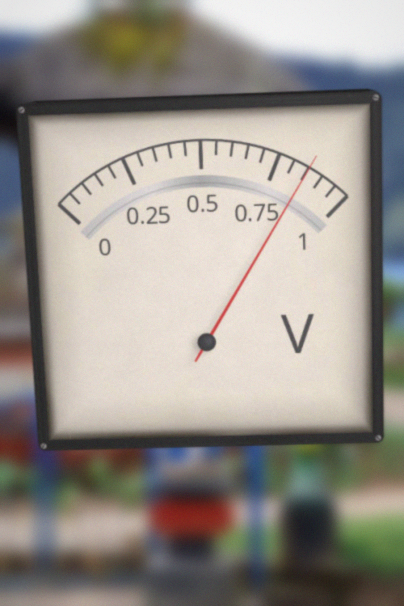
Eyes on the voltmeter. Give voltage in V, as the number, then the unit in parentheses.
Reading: 0.85 (V)
